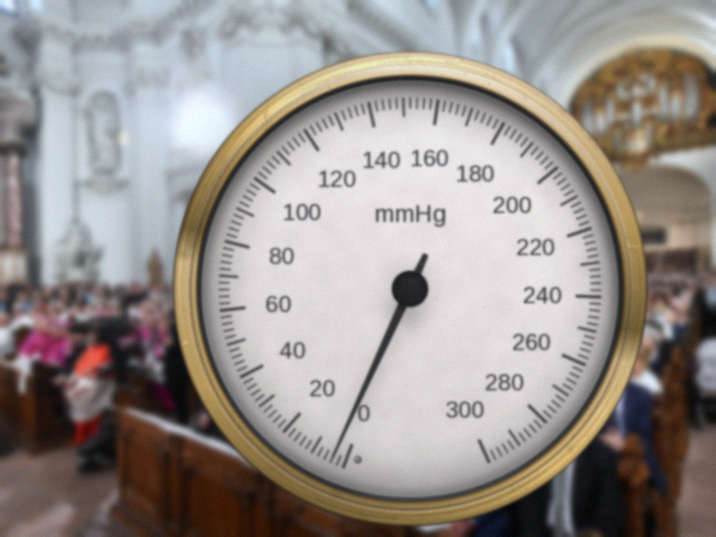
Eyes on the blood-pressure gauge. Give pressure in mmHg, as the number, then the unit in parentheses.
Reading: 4 (mmHg)
